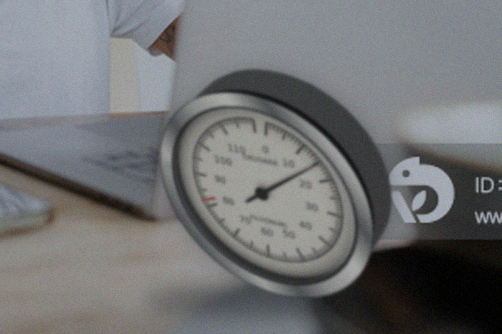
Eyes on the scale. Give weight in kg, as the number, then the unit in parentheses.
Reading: 15 (kg)
